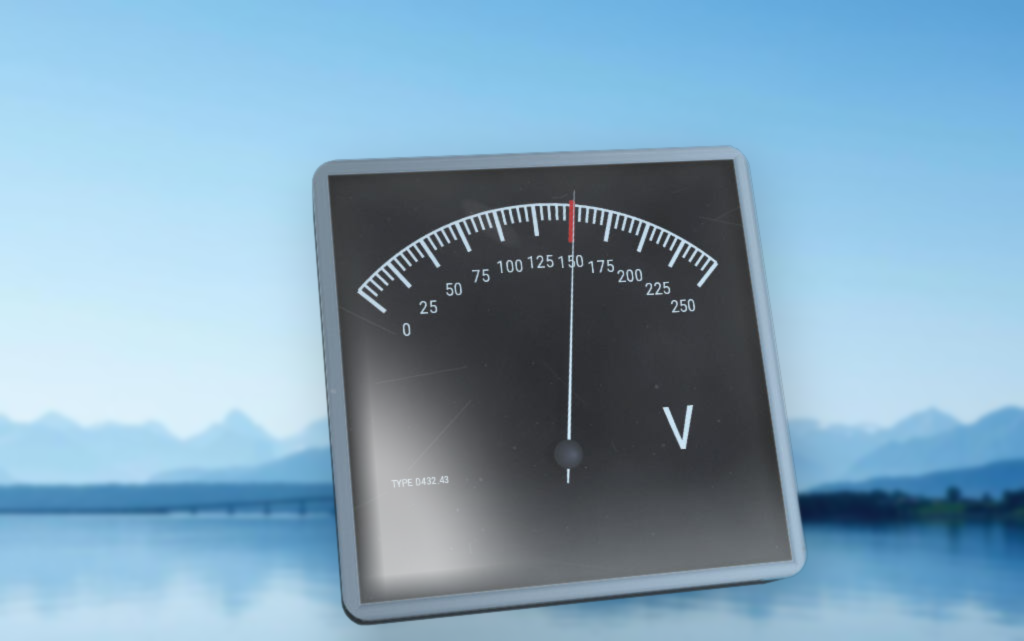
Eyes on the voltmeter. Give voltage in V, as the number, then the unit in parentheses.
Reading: 150 (V)
